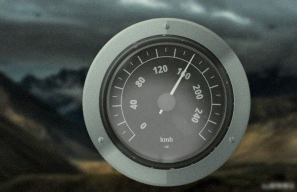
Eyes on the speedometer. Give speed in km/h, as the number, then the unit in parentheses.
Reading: 160 (km/h)
